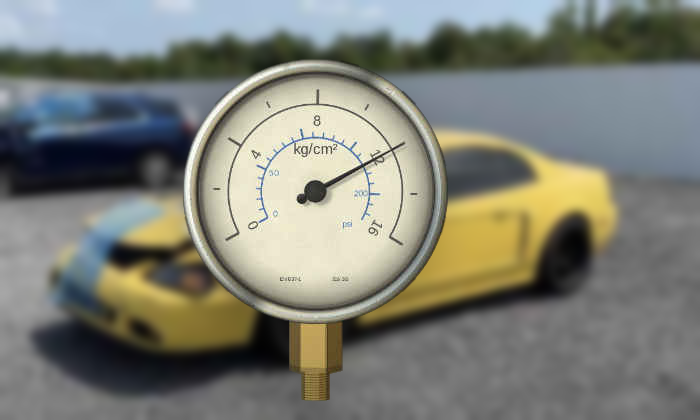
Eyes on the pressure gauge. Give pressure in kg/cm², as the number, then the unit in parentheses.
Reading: 12 (kg/cm²)
